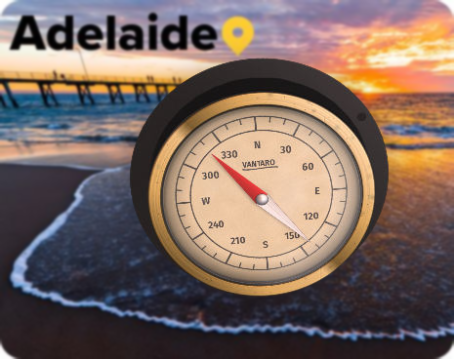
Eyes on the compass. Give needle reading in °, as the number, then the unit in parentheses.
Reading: 320 (°)
